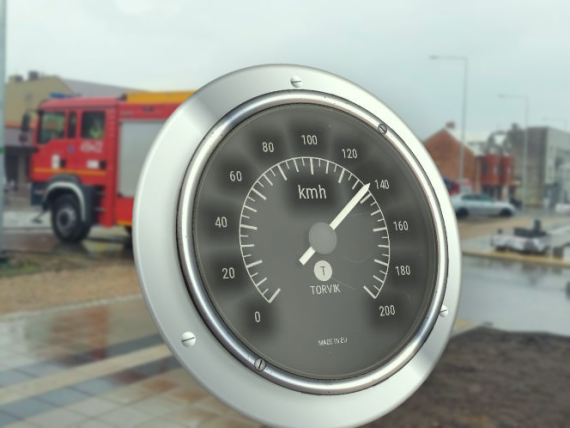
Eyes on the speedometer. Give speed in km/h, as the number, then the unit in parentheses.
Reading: 135 (km/h)
